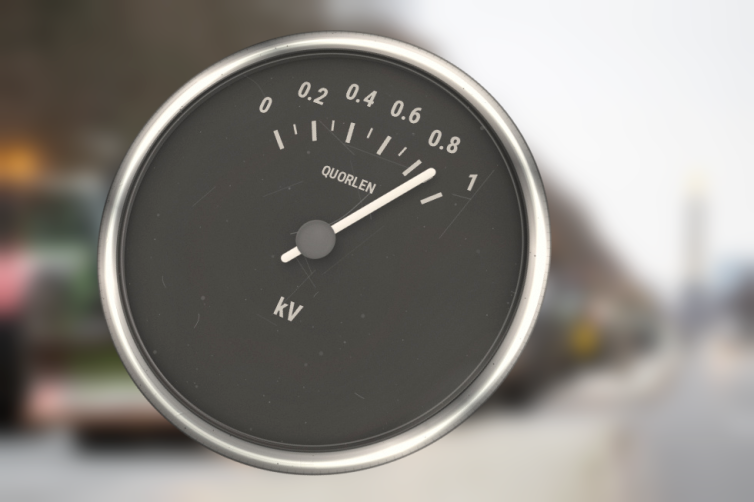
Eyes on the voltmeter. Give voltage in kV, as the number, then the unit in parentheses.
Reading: 0.9 (kV)
